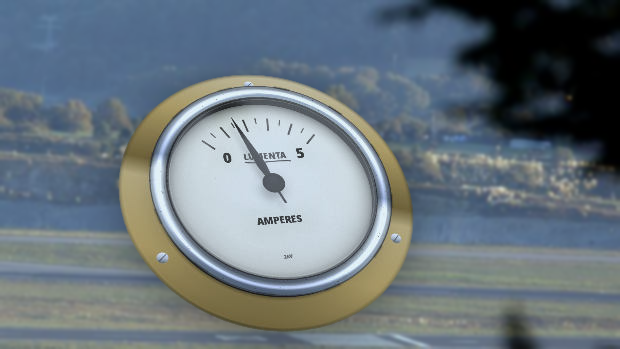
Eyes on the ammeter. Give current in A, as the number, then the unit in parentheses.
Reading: 1.5 (A)
